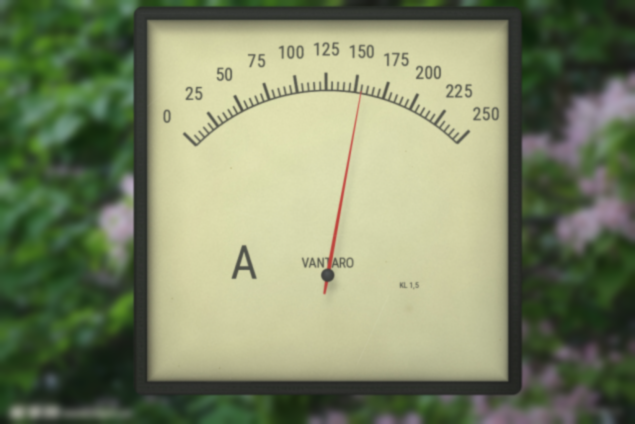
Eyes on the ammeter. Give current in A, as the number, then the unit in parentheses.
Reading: 155 (A)
